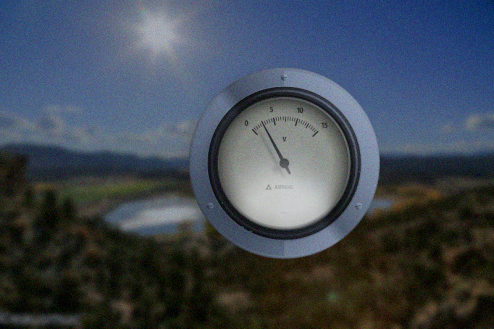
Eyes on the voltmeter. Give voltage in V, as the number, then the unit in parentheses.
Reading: 2.5 (V)
